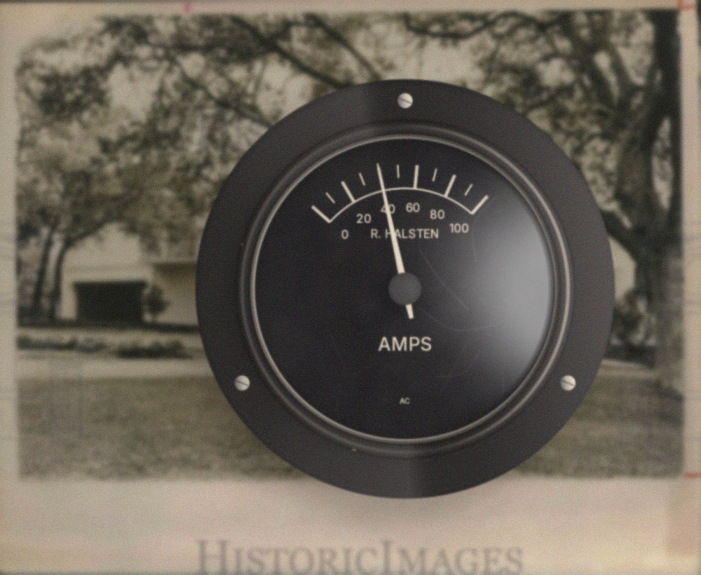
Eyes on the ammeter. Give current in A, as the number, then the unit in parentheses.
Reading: 40 (A)
